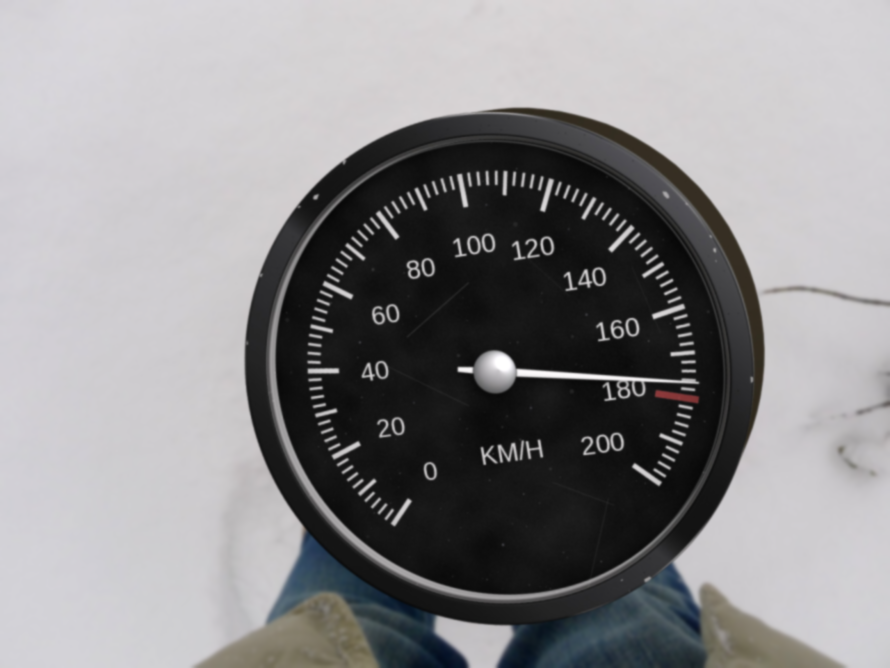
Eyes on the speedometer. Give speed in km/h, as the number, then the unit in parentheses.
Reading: 176 (km/h)
